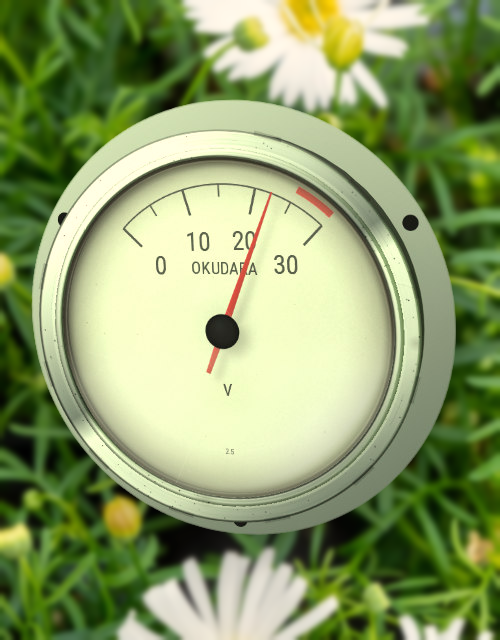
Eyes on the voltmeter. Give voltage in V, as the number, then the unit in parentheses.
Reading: 22.5 (V)
